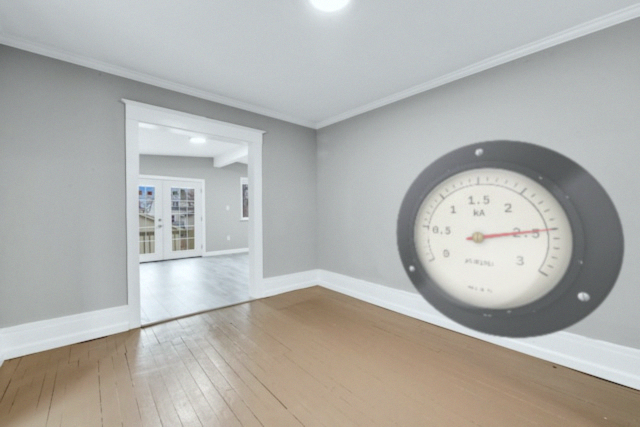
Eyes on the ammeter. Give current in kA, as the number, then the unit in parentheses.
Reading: 2.5 (kA)
